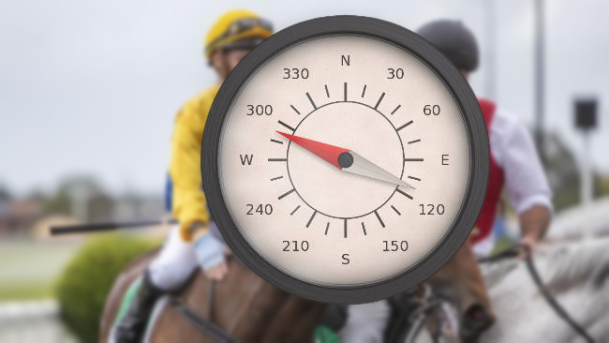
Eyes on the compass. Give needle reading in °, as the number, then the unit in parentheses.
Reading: 292.5 (°)
